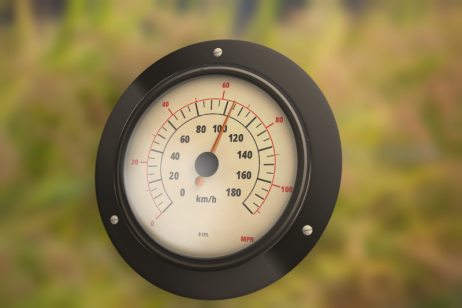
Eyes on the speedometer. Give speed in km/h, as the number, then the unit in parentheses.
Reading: 105 (km/h)
